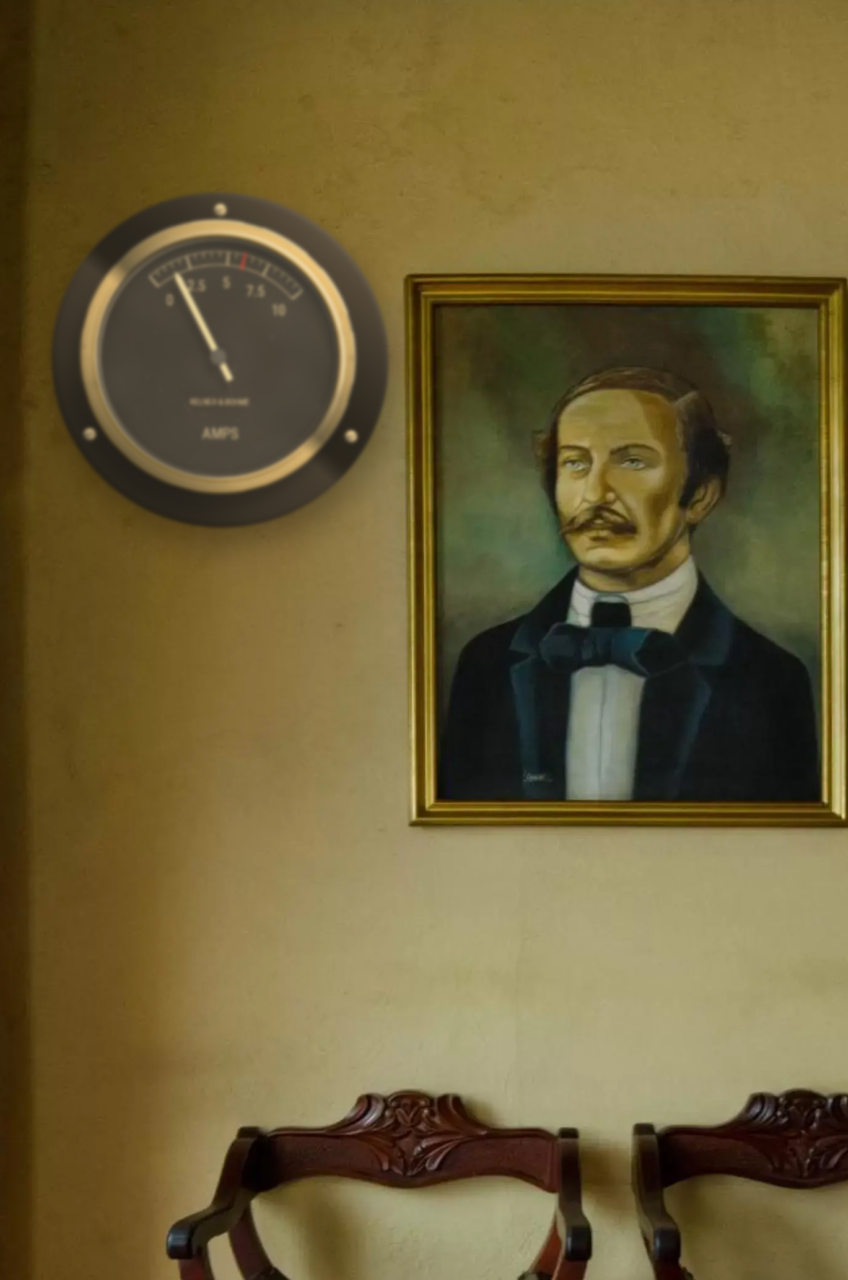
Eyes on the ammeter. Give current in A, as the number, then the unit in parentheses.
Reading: 1.5 (A)
